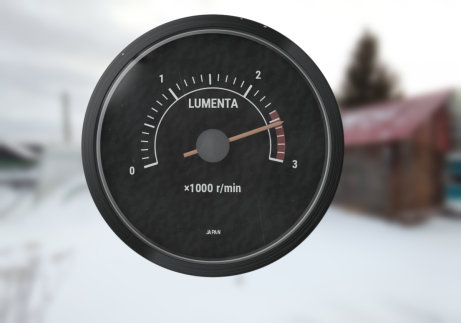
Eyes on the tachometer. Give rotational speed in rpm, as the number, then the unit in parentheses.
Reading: 2550 (rpm)
